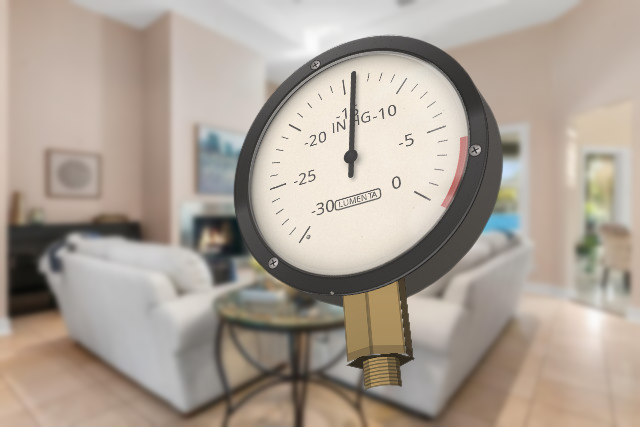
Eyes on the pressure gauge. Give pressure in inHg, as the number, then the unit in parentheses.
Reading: -14 (inHg)
